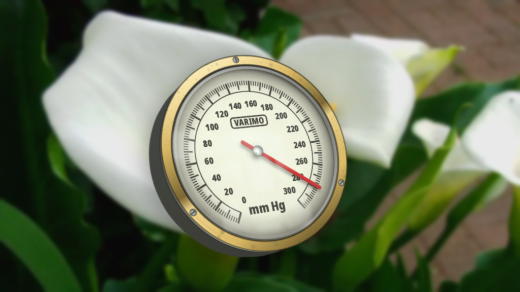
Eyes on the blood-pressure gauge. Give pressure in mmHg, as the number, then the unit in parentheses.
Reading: 280 (mmHg)
